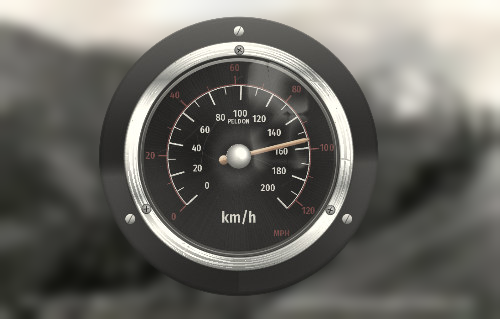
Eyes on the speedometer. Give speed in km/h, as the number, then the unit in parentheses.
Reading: 155 (km/h)
